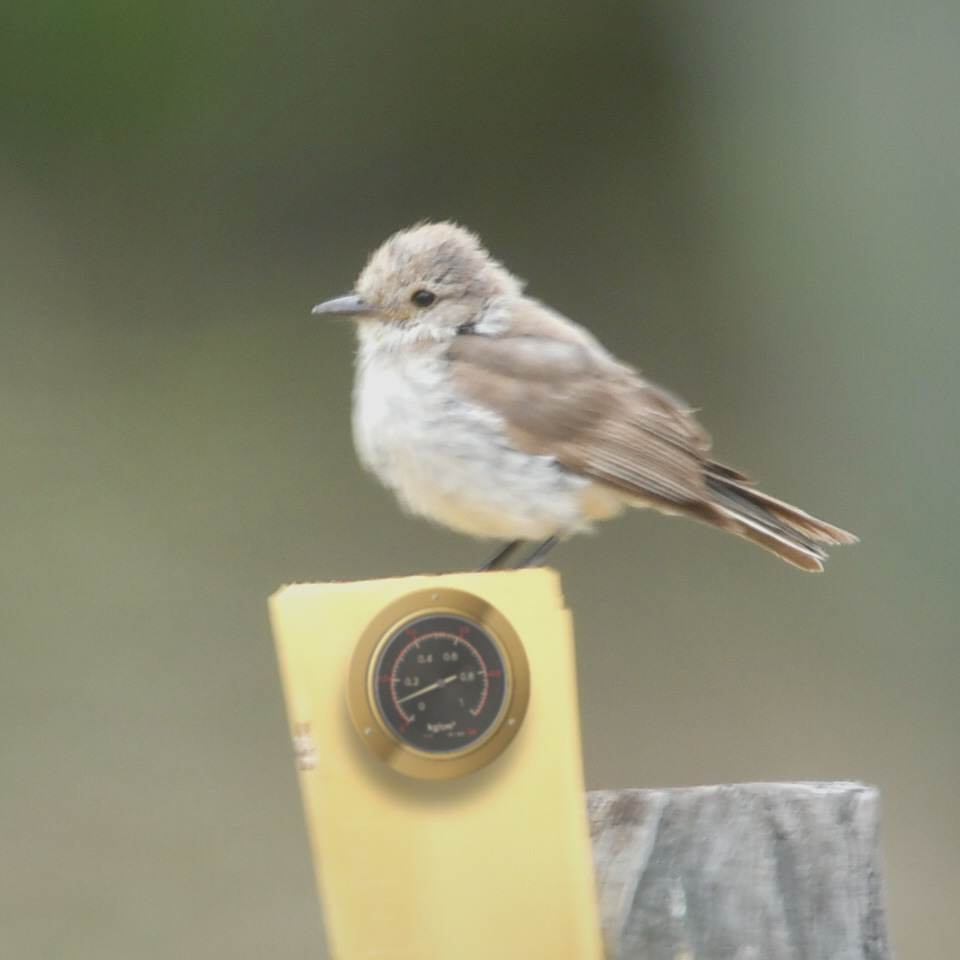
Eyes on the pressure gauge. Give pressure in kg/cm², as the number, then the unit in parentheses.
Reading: 0.1 (kg/cm²)
